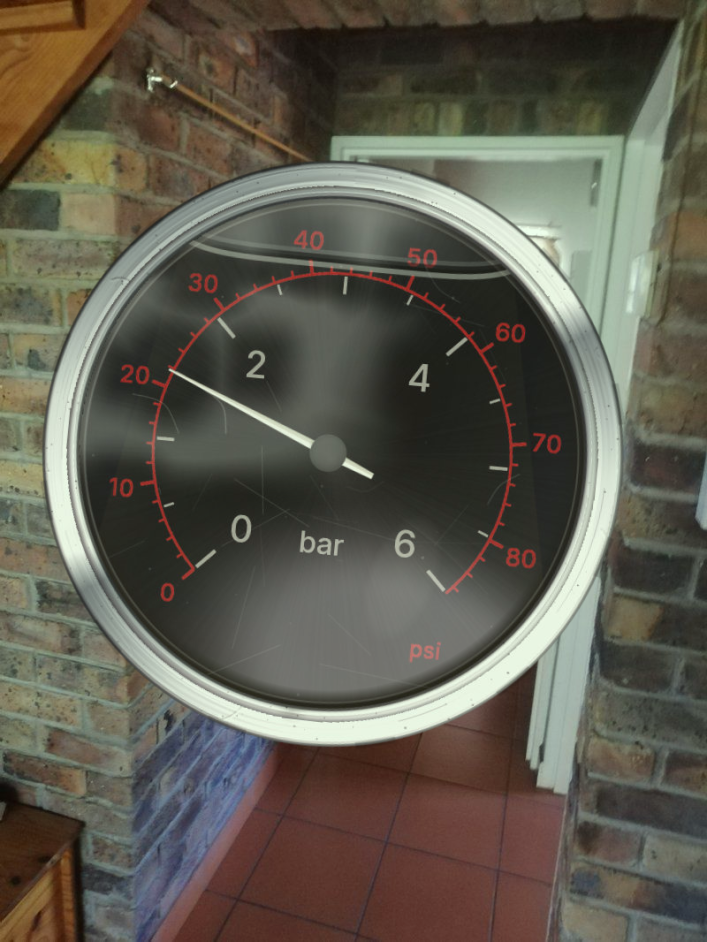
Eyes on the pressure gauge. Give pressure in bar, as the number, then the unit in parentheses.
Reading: 1.5 (bar)
